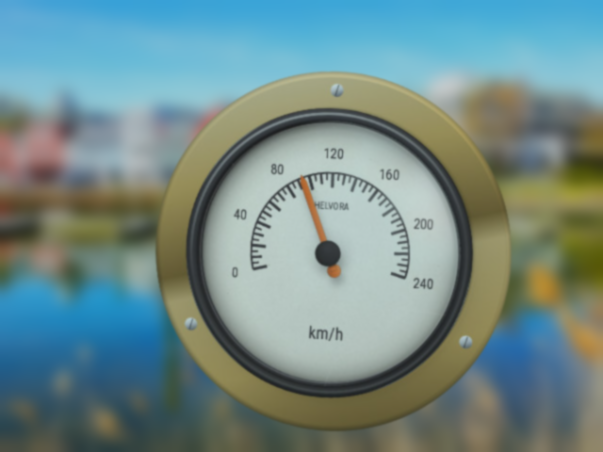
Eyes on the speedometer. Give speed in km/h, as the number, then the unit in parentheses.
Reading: 95 (km/h)
